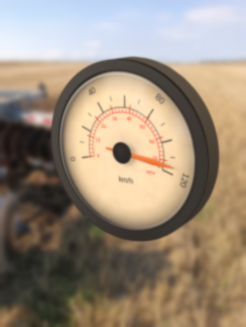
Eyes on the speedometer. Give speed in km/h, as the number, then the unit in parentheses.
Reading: 115 (km/h)
